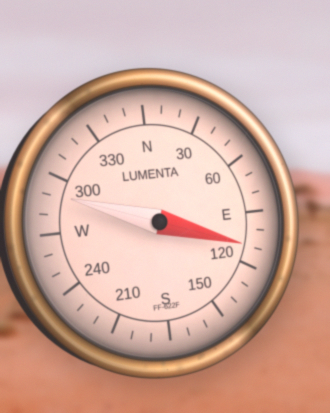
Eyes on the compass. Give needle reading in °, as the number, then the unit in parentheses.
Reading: 110 (°)
